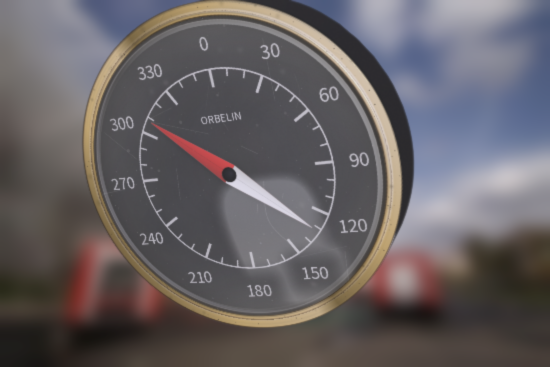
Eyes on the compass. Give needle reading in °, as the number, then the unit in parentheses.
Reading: 310 (°)
